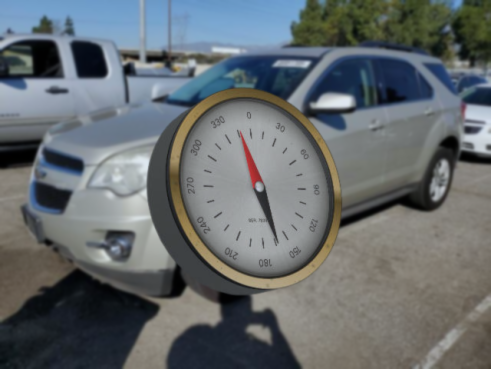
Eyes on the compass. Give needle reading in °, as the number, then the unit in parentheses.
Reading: 345 (°)
